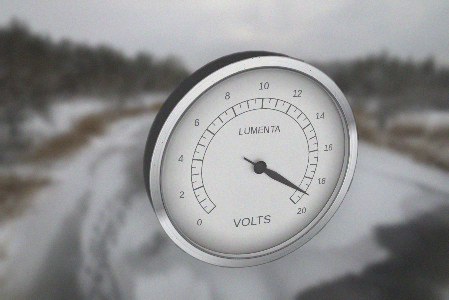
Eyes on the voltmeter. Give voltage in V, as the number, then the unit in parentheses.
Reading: 19 (V)
